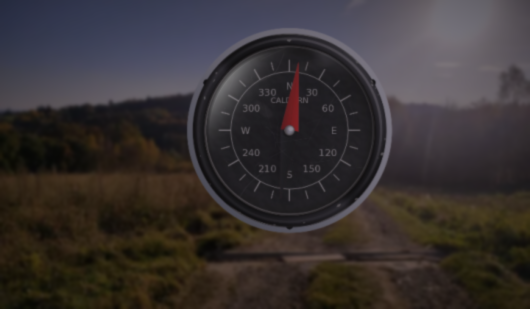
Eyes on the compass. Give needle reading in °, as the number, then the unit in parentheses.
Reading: 7.5 (°)
